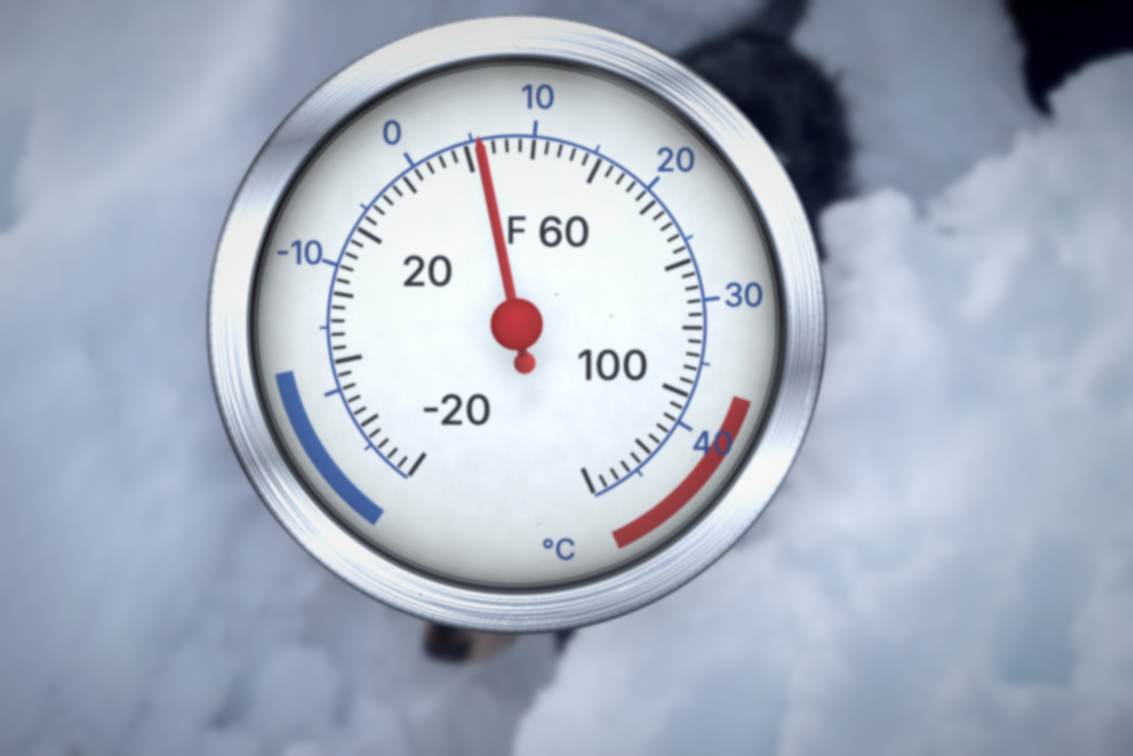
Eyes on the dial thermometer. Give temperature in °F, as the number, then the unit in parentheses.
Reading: 42 (°F)
